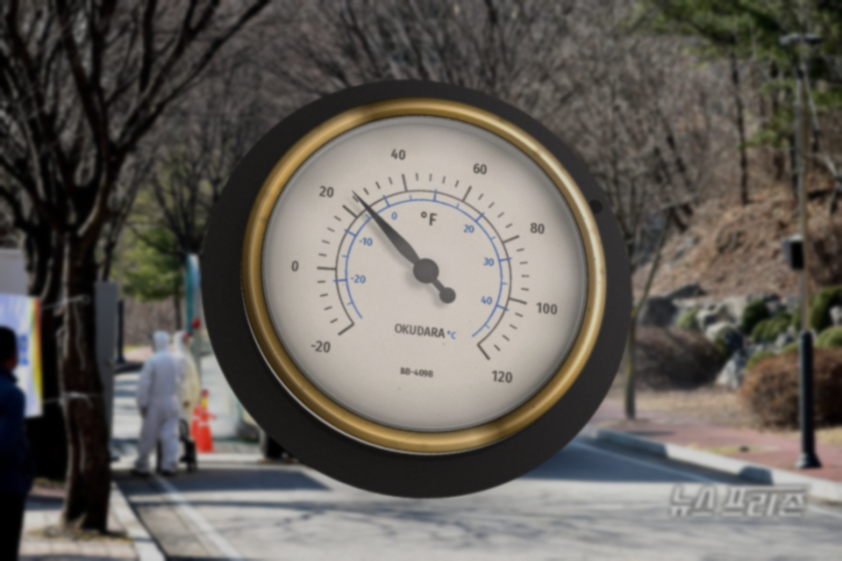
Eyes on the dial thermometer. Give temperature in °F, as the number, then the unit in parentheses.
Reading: 24 (°F)
